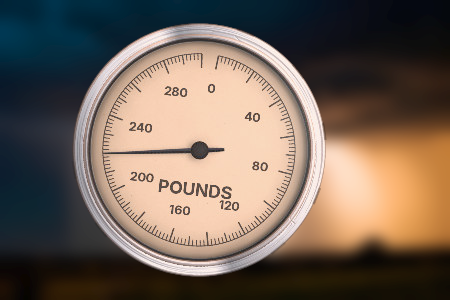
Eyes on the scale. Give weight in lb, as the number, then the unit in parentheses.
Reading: 220 (lb)
